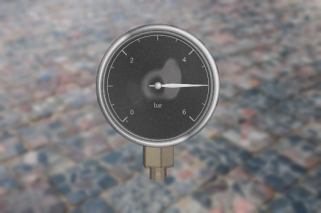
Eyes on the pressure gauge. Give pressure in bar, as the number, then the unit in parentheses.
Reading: 5 (bar)
